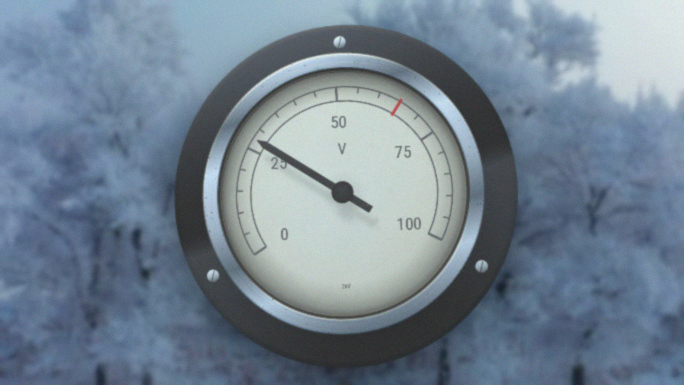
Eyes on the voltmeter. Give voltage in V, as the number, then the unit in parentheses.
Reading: 27.5 (V)
